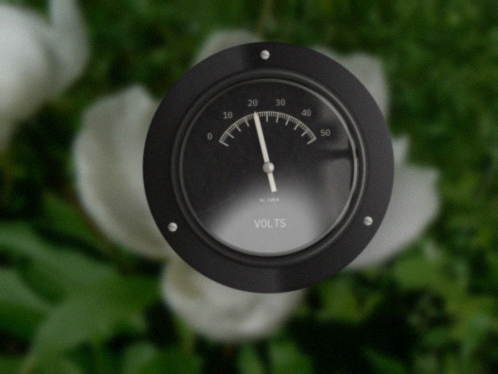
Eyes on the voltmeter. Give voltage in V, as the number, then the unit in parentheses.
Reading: 20 (V)
